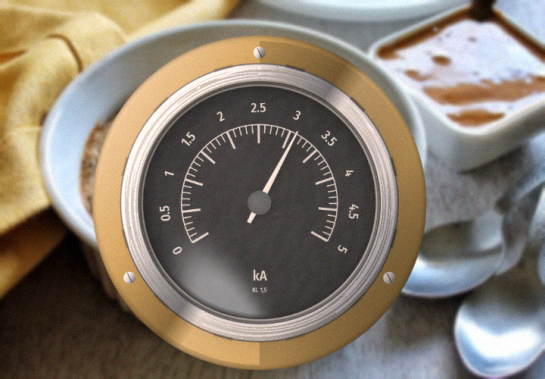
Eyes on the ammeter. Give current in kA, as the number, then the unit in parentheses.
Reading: 3.1 (kA)
